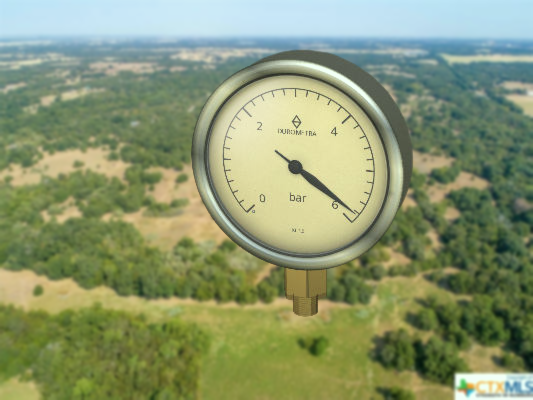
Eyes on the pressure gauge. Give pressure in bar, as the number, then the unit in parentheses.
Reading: 5.8 (bar)
